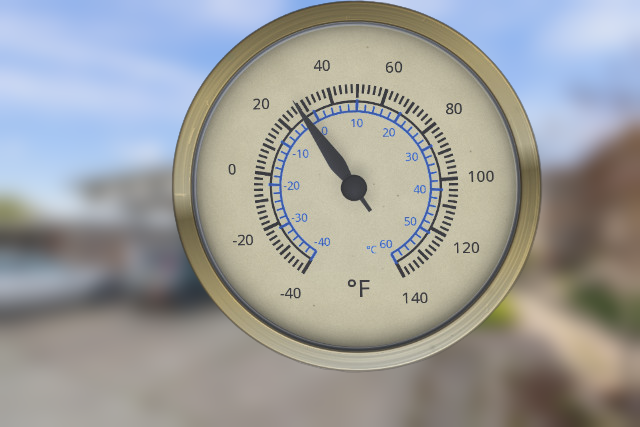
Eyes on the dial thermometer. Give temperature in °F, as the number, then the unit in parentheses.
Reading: 28 (°F)
